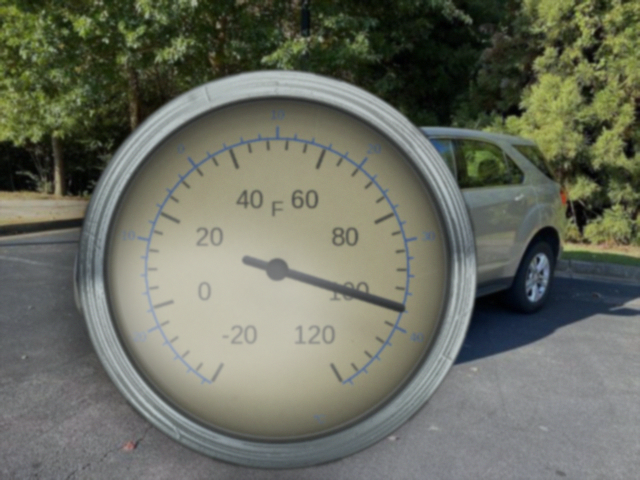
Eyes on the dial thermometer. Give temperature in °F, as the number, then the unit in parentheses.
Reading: 100 (°F)
